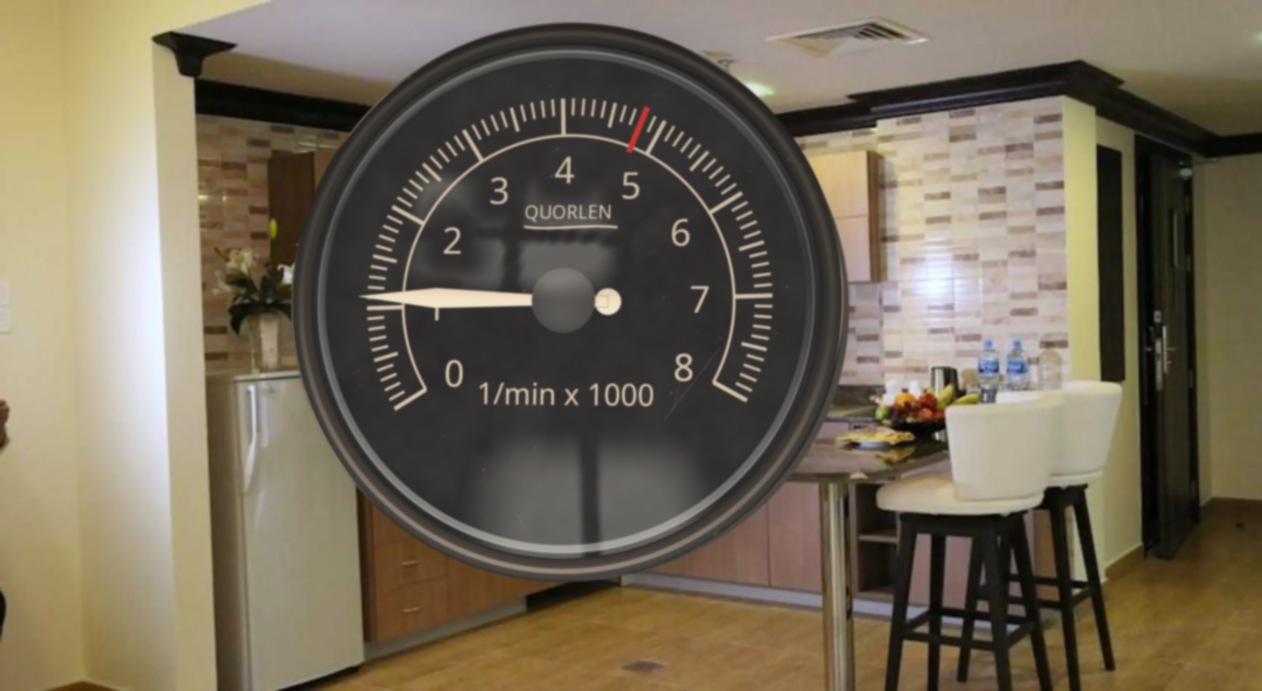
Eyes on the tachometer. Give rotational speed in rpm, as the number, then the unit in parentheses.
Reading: 1100 (rpm)
